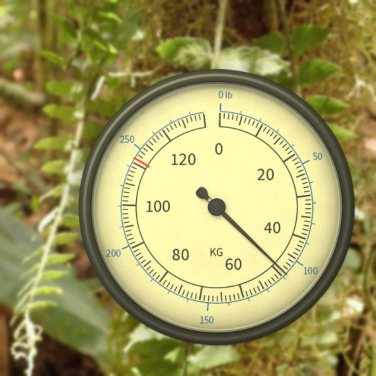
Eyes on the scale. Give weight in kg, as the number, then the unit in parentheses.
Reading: 49 (kg)
